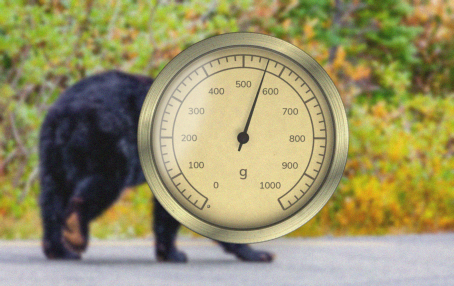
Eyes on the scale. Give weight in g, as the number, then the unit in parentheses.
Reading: 560 (g)
